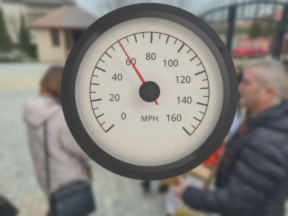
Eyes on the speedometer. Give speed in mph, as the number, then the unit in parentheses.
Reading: 60 (mph)
